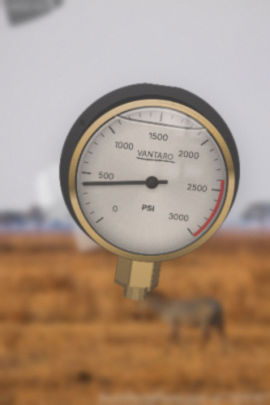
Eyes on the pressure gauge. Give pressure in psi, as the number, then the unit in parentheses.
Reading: 400 (psi)
